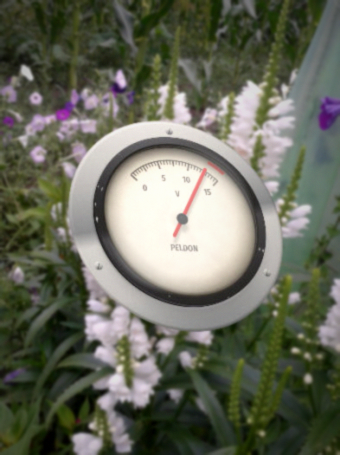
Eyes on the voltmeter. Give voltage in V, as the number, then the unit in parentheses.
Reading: 12.5 (V)
